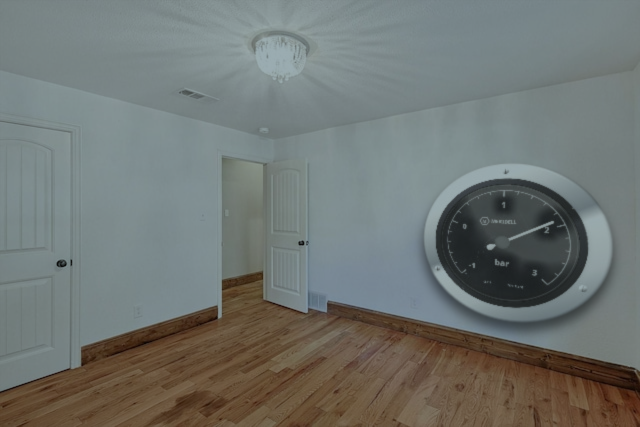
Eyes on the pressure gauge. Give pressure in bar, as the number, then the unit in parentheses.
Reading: 1.9 (bar)
